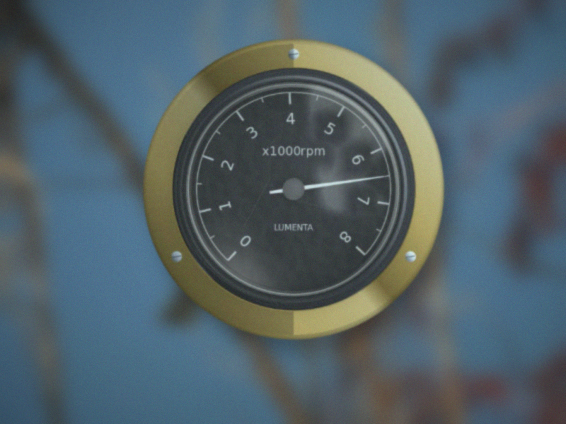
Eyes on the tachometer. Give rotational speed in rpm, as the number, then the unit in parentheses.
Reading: 6500 (rpm)
